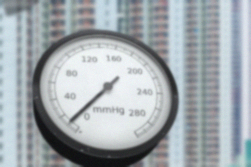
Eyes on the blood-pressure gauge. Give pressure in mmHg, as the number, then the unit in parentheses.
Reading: 10 (mmHg)
